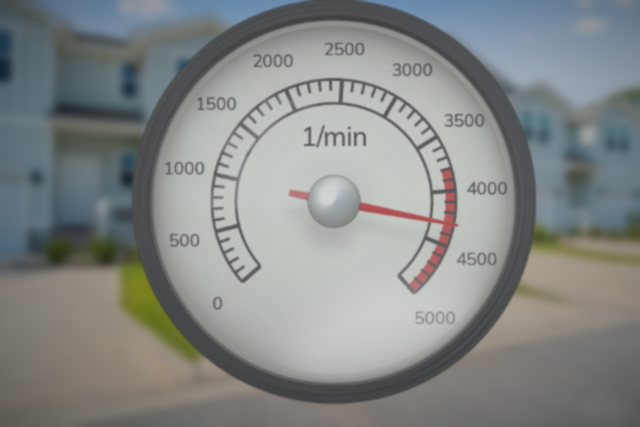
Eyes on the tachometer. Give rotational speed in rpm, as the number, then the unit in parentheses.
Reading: 4300 (rpm)
